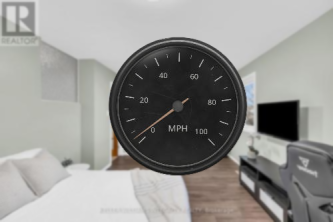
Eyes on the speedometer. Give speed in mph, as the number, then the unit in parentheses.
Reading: 2.5 (mph)
